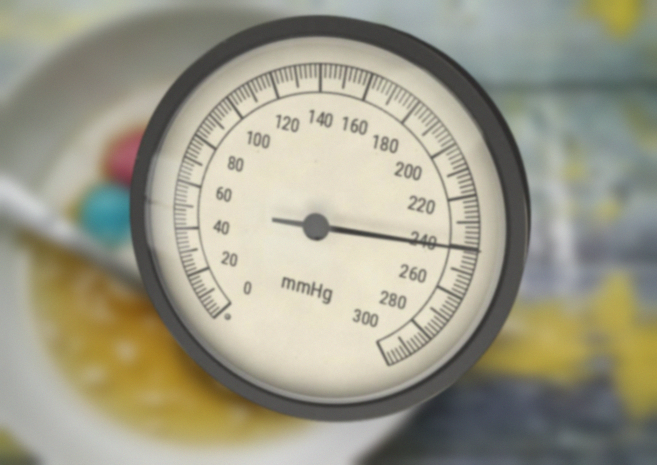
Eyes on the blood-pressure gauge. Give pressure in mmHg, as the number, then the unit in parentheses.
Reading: 240 (mmHg)
